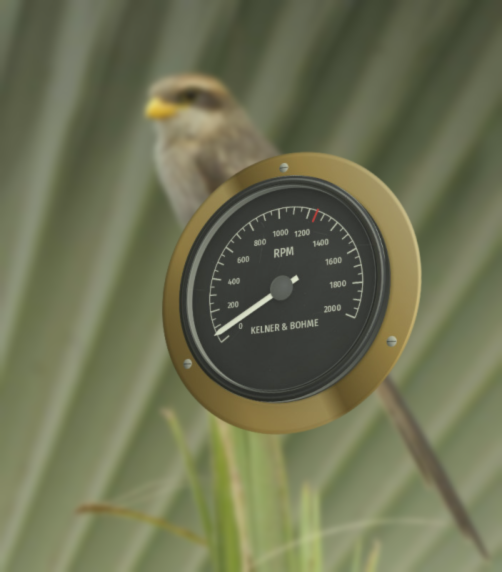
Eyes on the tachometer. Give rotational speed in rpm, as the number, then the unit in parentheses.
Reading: 50 (rpm)
